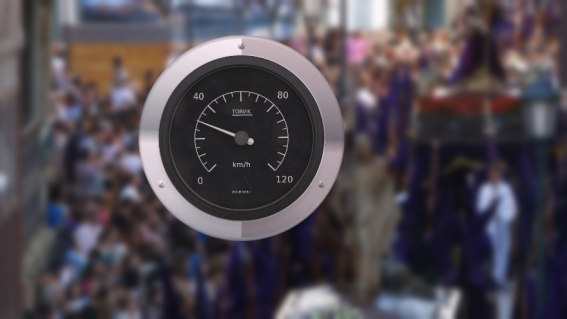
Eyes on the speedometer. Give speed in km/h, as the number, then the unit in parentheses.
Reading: 30 (km/h)
